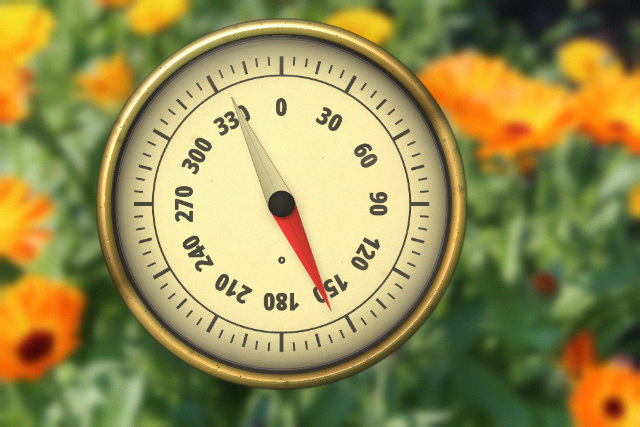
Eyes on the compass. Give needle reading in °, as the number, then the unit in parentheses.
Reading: 155 (°)
